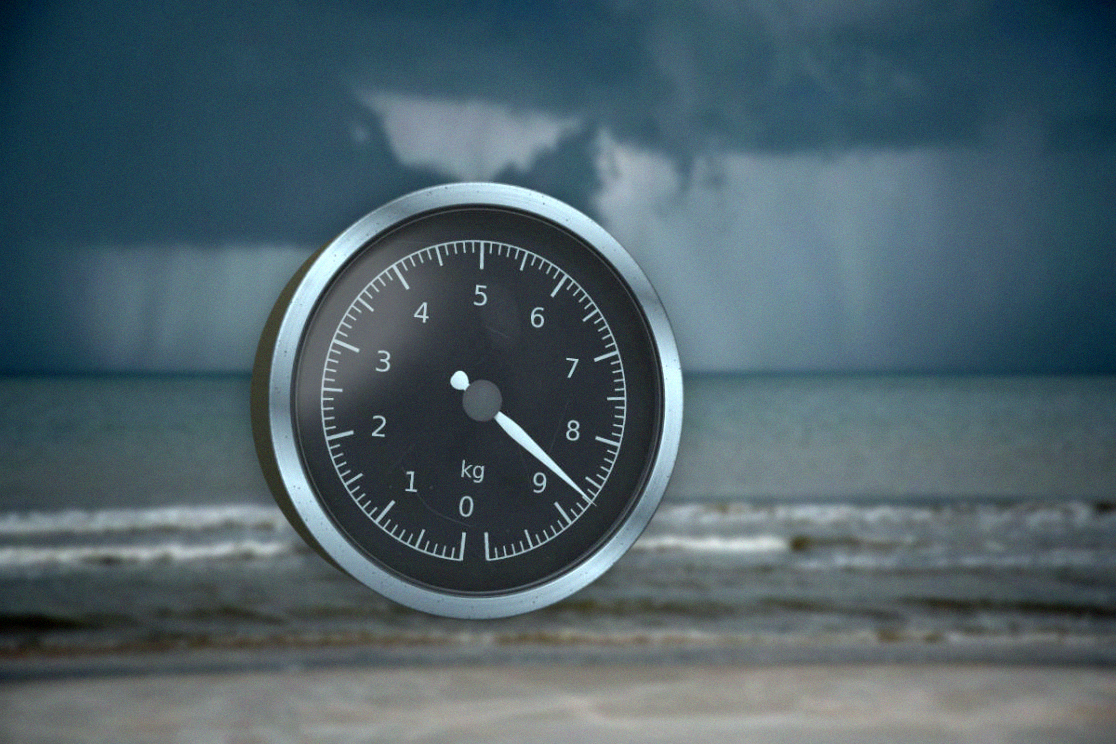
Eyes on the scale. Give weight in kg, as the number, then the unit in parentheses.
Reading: 8.7 (kg)
